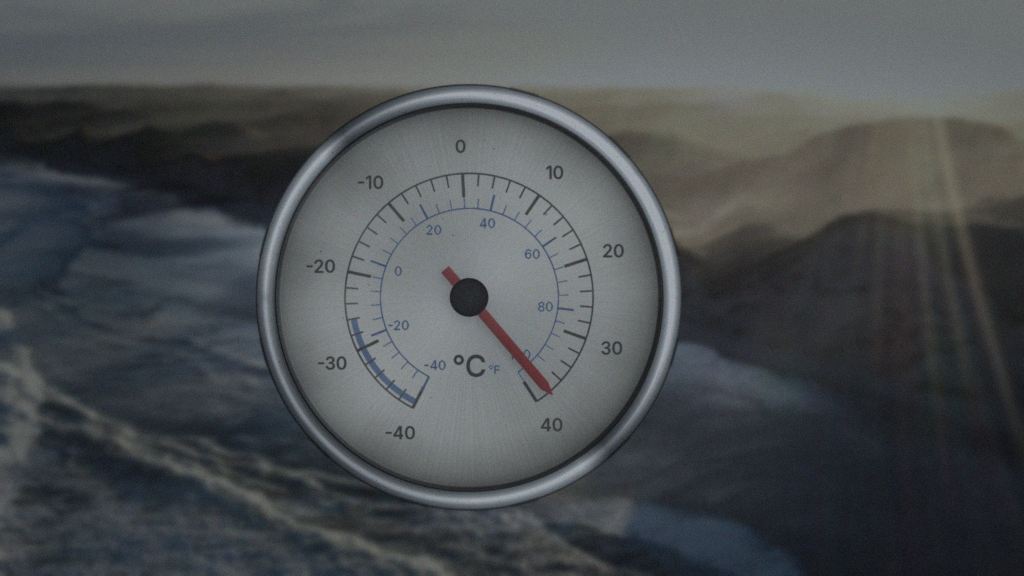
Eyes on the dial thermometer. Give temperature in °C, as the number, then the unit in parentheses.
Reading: 38 (°C)
